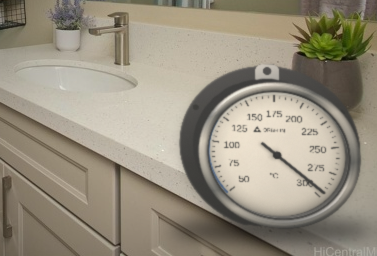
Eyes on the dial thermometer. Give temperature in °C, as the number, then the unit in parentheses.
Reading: 295 (°C)
